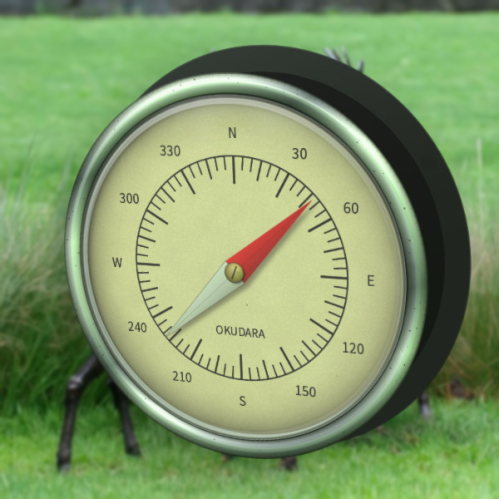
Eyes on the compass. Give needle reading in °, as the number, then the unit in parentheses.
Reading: 47.5 (°)
